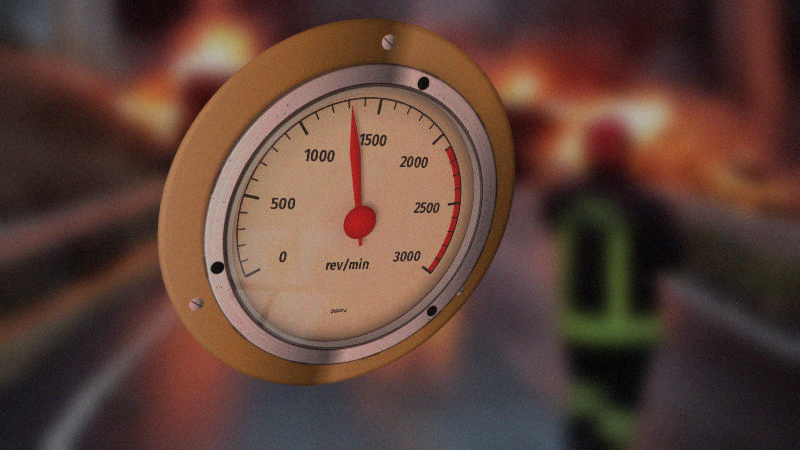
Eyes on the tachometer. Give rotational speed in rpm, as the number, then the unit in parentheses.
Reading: 1300 (rpm)
